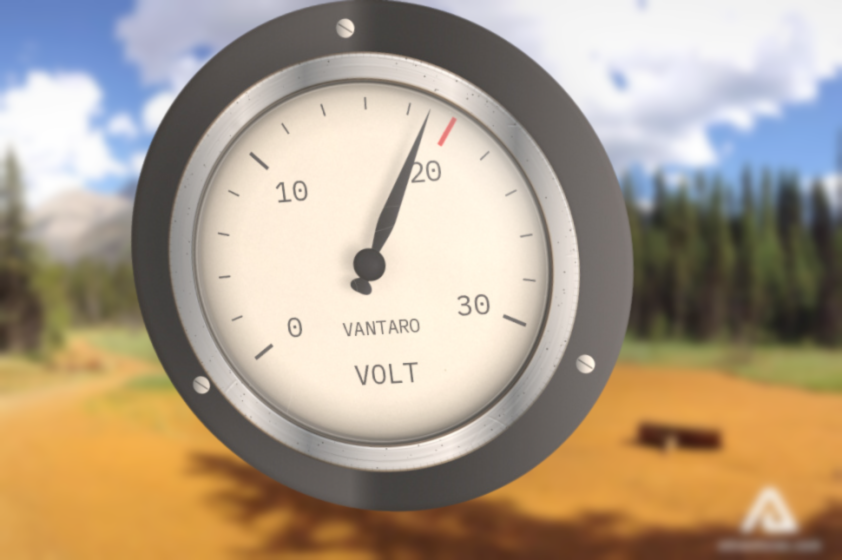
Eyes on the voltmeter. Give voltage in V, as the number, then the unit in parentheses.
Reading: 19 (V)
